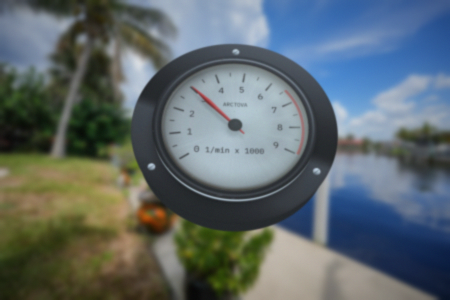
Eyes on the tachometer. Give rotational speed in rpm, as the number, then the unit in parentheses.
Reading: 3000 (rpm)
